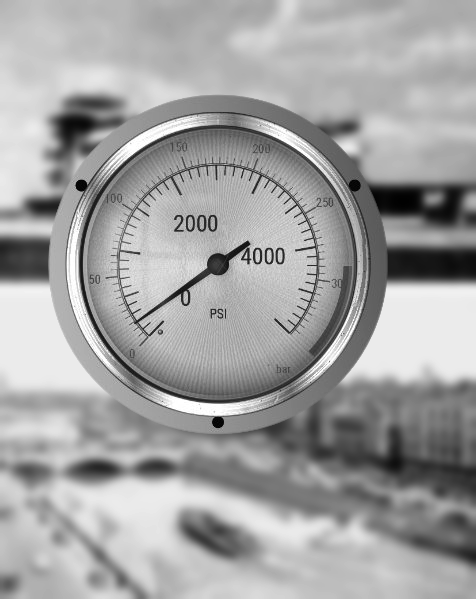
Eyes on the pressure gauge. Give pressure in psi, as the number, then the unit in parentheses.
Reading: 200 (psi)
